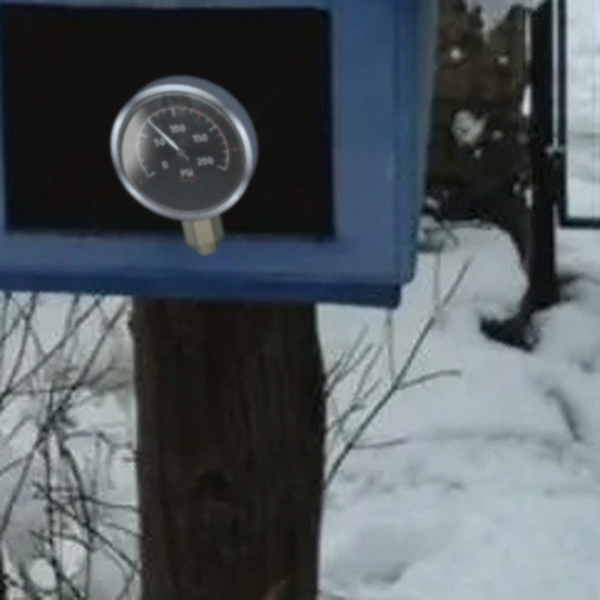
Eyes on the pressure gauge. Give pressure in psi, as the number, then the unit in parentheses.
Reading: 70 (psi)
